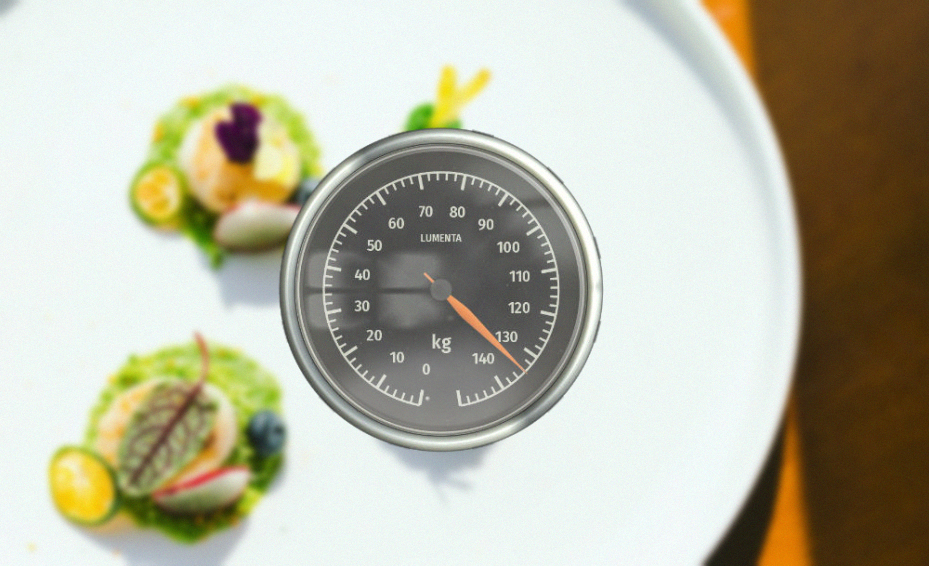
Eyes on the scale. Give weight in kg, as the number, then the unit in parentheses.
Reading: 134 (kg)
